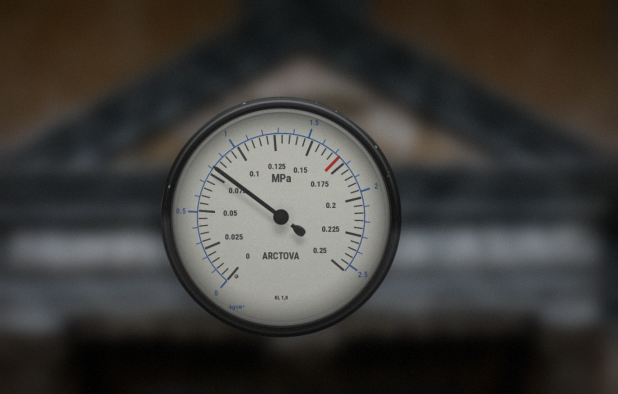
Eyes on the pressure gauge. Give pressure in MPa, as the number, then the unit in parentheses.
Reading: 0.08 (MPa)
